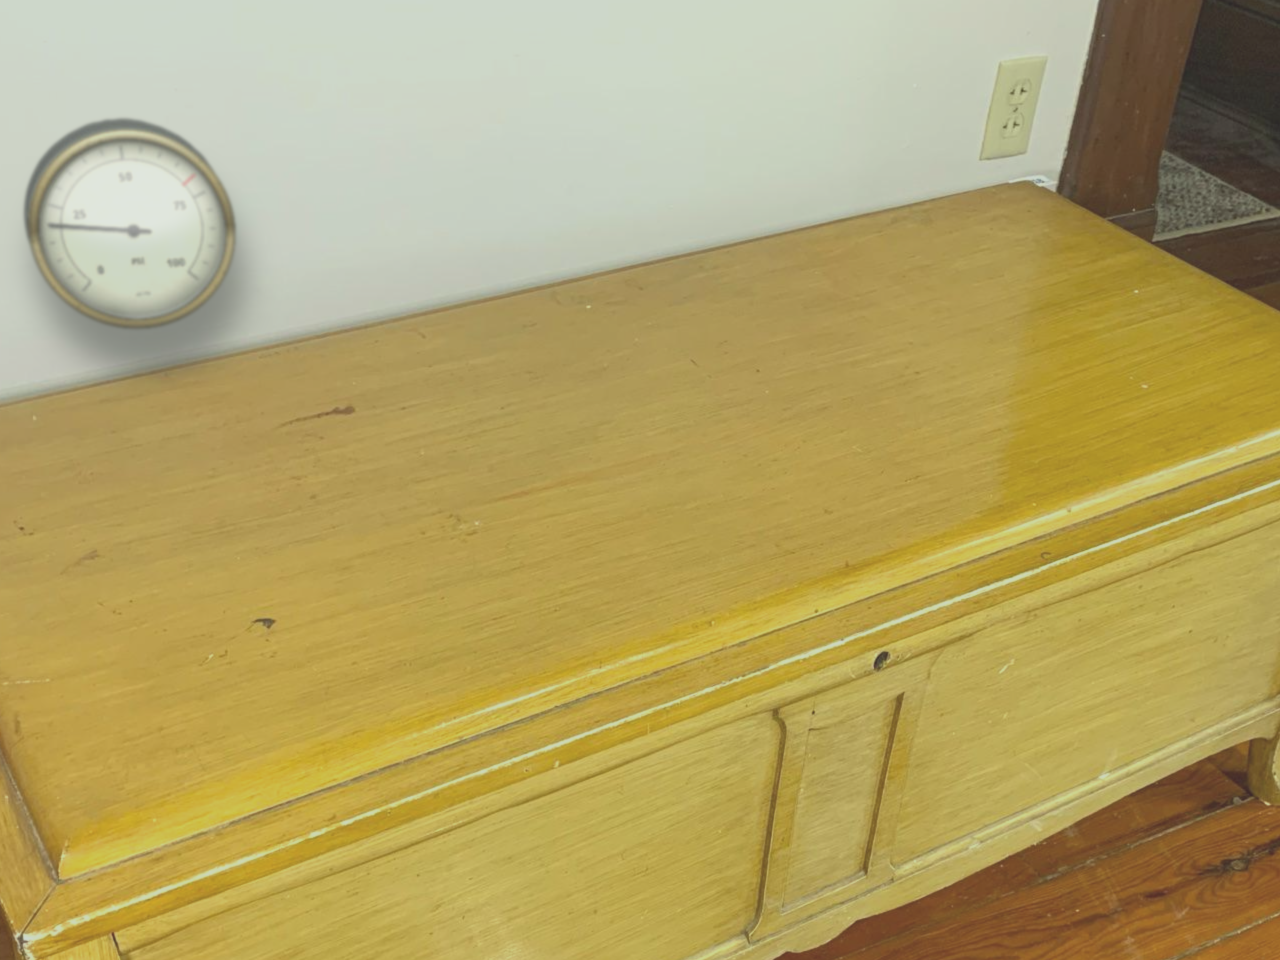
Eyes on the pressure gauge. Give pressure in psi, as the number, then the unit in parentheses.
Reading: 20 (psi)
